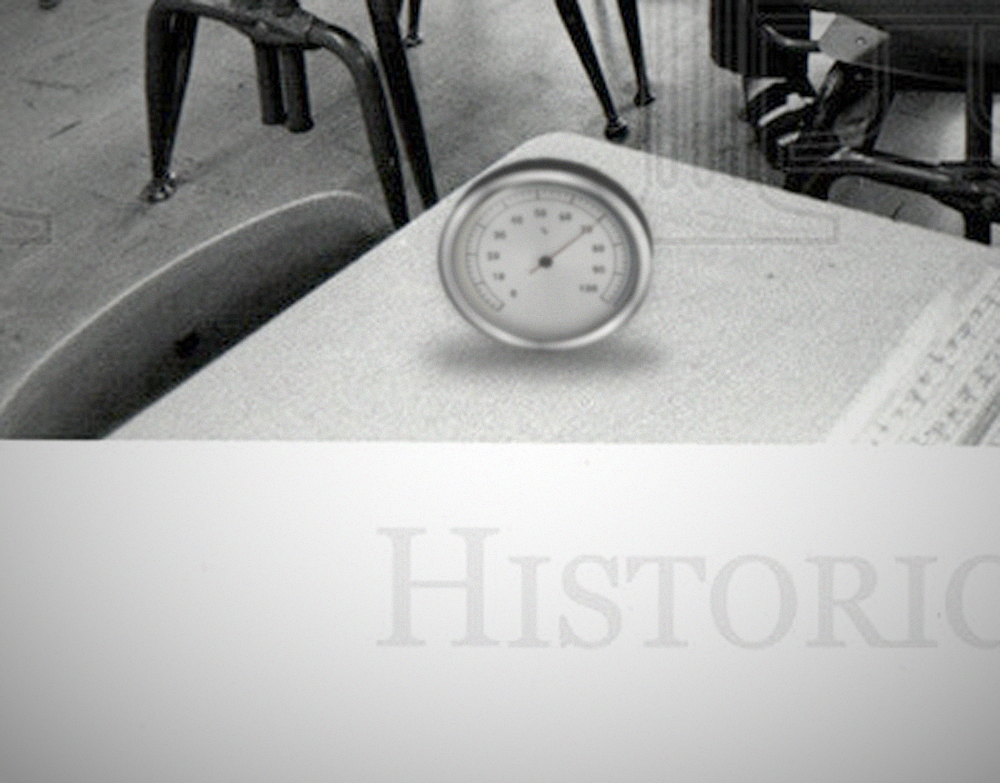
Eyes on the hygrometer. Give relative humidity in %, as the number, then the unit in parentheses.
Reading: 70 (%)
